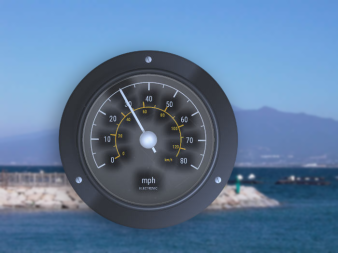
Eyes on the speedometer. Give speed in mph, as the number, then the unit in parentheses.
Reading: 30 (mph)
